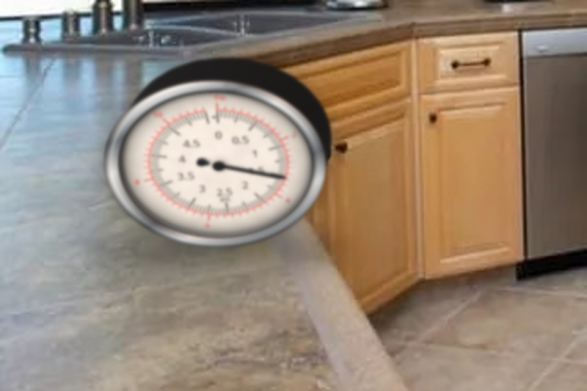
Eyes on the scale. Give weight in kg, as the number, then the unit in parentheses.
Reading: 1.5 (kg)
